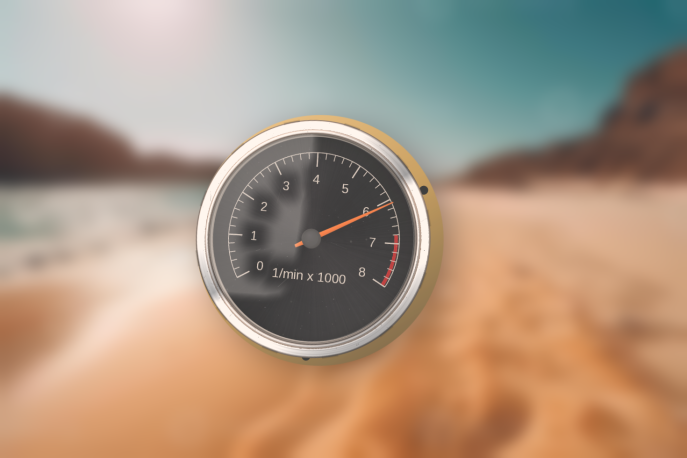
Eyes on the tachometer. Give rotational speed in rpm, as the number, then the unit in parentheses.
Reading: 6100 (rpm)
